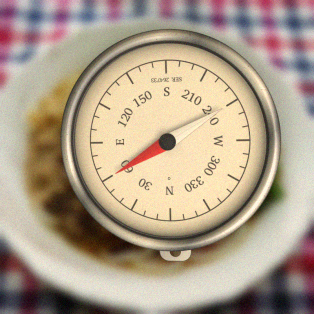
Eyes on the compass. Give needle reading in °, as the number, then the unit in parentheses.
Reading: 60 (°)
